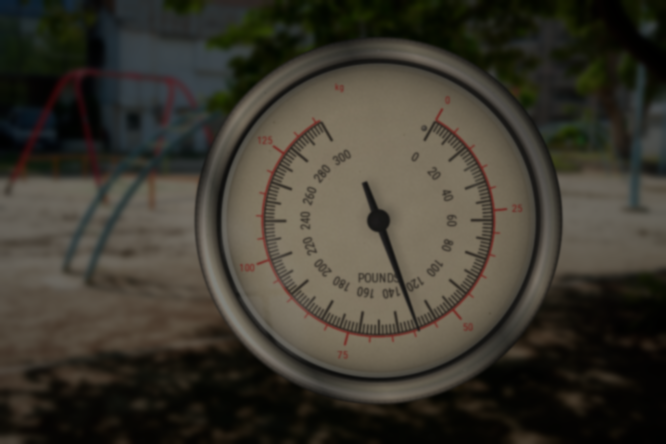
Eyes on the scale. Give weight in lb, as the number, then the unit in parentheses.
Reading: 130 (lb)
